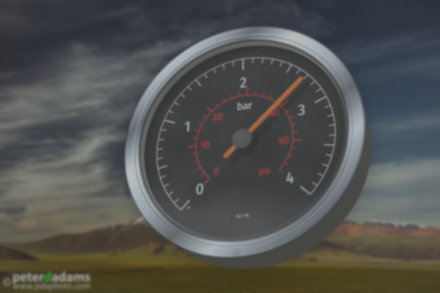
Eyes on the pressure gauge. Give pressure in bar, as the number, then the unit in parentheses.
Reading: 2.7 (bar)
